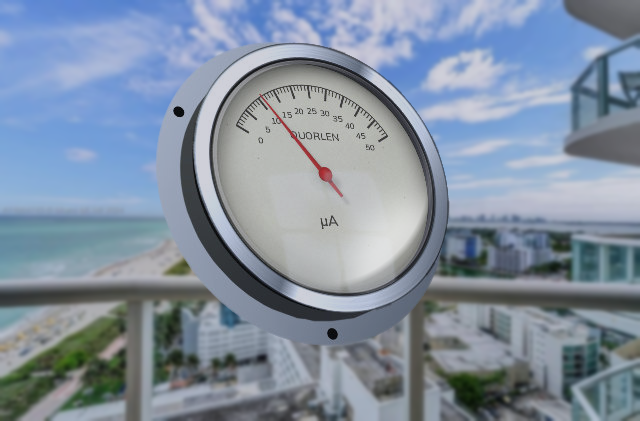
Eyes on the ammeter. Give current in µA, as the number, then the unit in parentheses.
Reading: 10 (µA)
